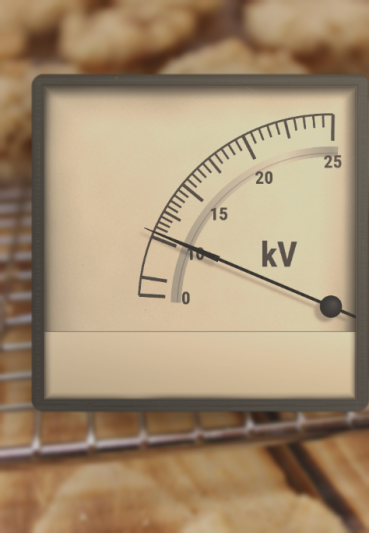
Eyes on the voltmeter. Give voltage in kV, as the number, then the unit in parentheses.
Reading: 10.5 (kV)
